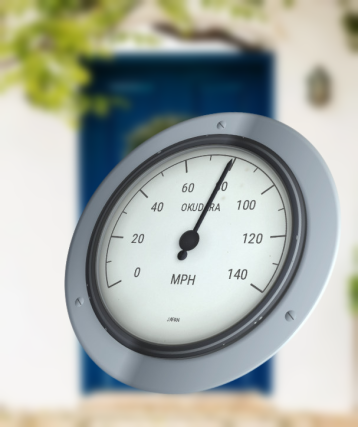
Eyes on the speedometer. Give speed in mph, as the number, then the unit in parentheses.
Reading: 80 (mph)
